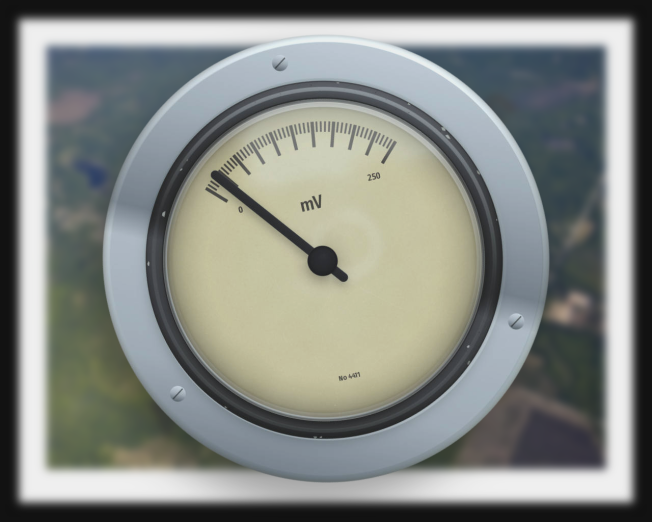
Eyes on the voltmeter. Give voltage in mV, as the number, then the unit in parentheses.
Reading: 20 (mV)
